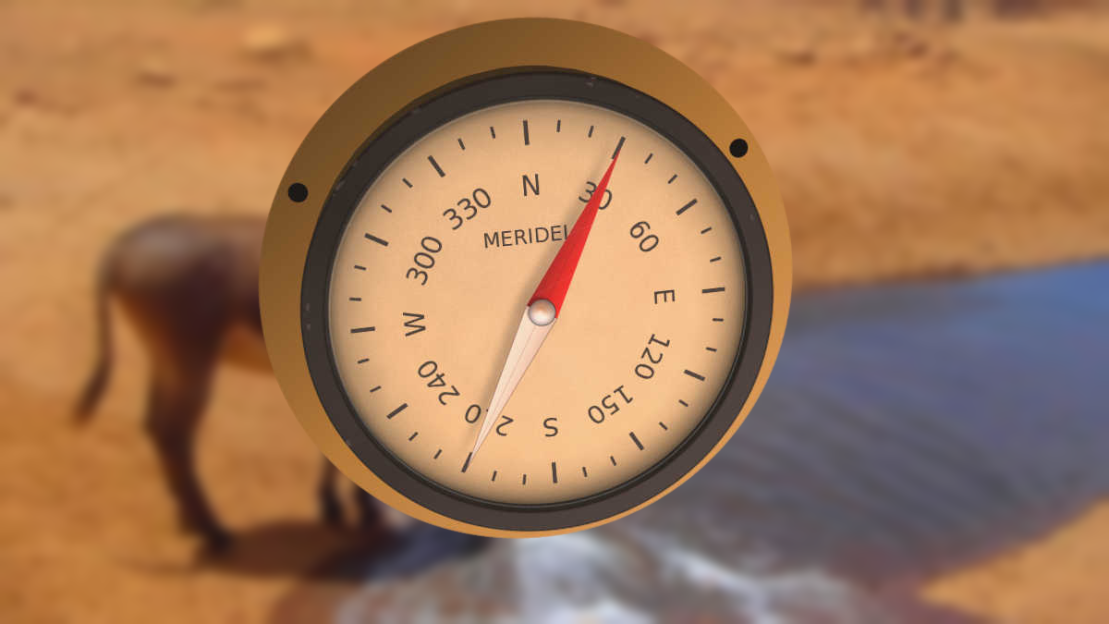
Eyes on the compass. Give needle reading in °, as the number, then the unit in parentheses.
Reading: 30 (°)
